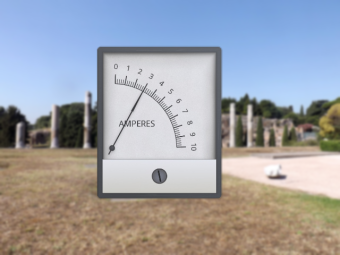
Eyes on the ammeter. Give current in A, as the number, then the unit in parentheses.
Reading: 3 (A)
